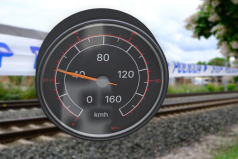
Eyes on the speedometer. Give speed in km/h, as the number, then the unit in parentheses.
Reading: 40 (km/h)
